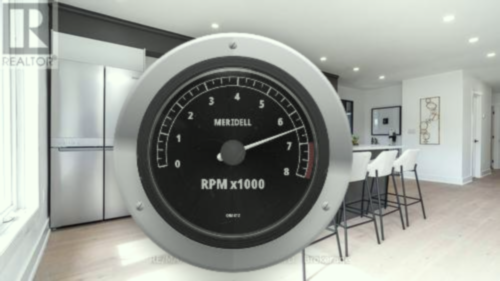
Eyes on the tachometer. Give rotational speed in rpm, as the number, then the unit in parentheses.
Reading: 6500 (rpm)
